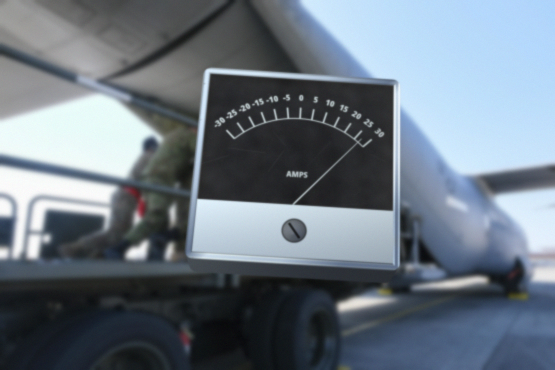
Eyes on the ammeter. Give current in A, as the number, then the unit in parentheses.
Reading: 27.5 (A)
